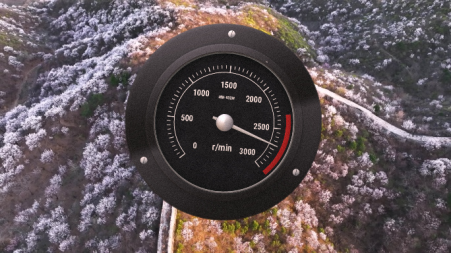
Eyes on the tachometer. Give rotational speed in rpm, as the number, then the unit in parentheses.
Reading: 2700 (rpm)
